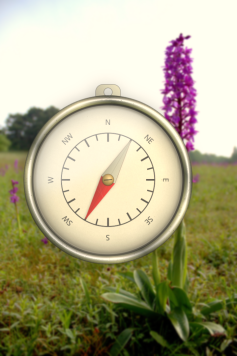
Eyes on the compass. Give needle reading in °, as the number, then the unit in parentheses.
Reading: 210 (°)
